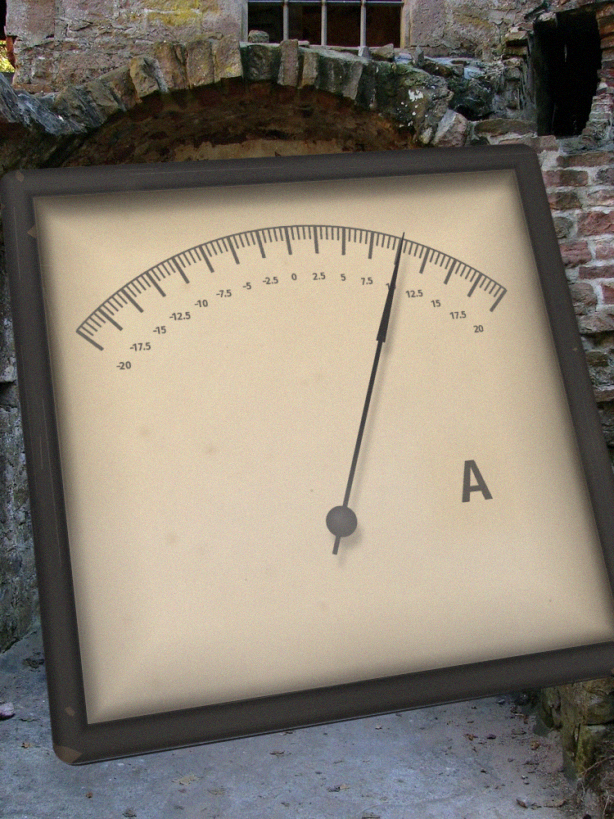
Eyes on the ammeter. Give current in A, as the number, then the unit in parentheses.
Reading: 10 (A)
